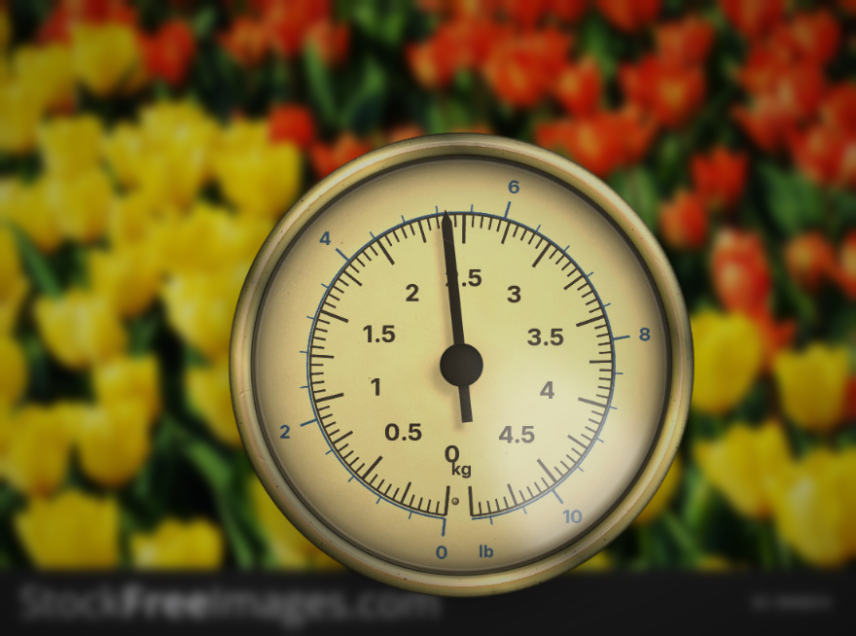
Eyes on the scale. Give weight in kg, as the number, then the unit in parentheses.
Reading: 2.4 (kg)
